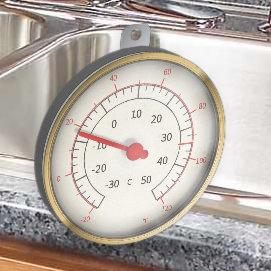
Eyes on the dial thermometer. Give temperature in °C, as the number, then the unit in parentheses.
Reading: -8 (°C)
